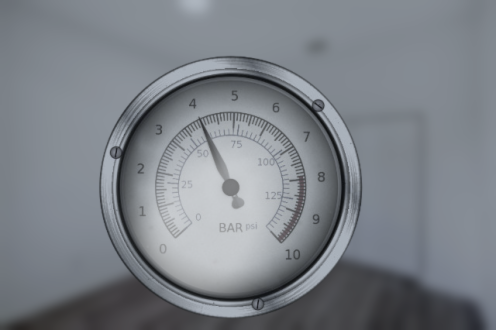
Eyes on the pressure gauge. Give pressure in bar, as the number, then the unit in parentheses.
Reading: 4 (bar)
